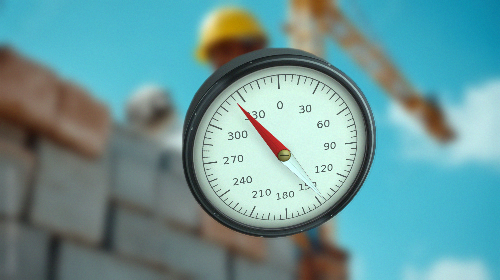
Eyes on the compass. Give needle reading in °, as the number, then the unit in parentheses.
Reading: 325 (°)
